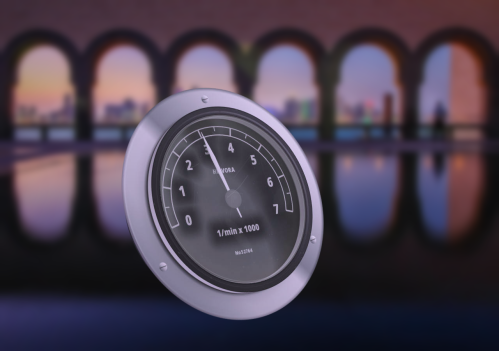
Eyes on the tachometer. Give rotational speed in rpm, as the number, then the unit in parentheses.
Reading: 3000 (rpm)
